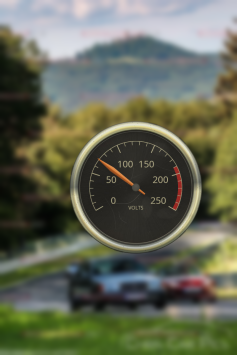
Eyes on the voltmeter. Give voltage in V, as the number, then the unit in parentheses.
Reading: 70 (V)
